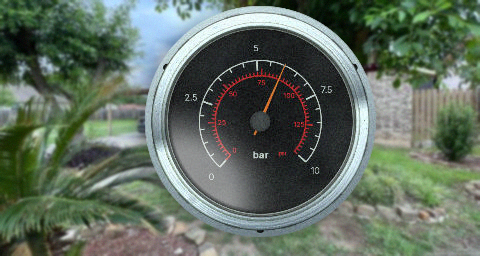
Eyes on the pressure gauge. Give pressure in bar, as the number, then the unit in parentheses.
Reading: 6 (bar)
